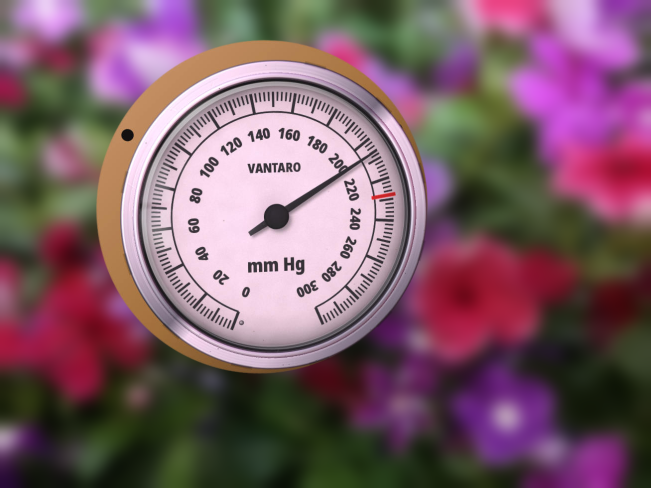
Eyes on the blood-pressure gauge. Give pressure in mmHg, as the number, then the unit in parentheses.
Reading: 206 (mmHg)
